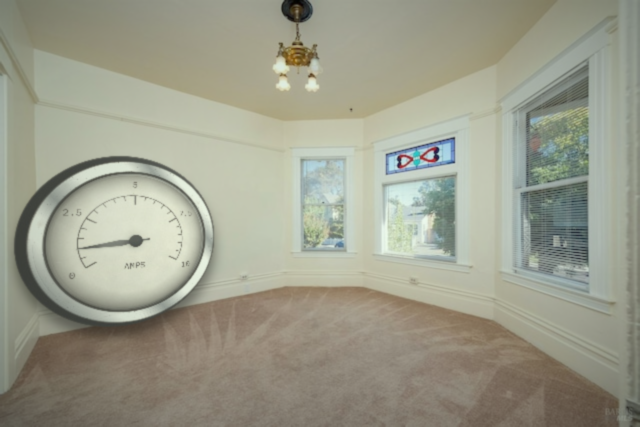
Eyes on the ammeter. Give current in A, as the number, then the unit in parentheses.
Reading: 1 (A)
